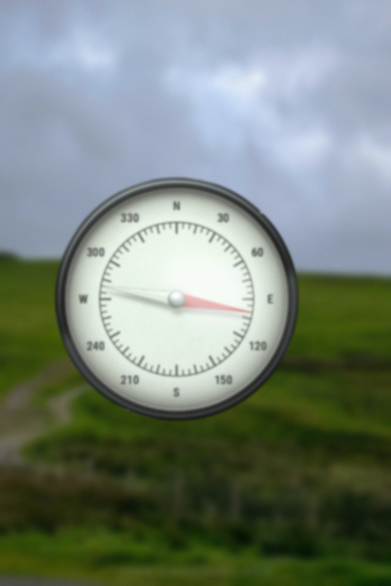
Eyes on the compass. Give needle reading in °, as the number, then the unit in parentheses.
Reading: 100 (°)
